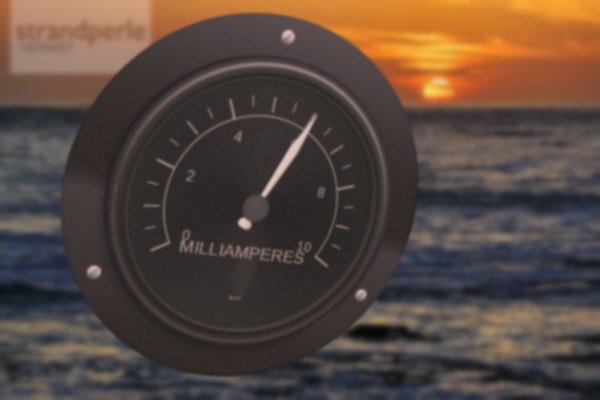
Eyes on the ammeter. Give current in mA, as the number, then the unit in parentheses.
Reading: 6 (mA)
